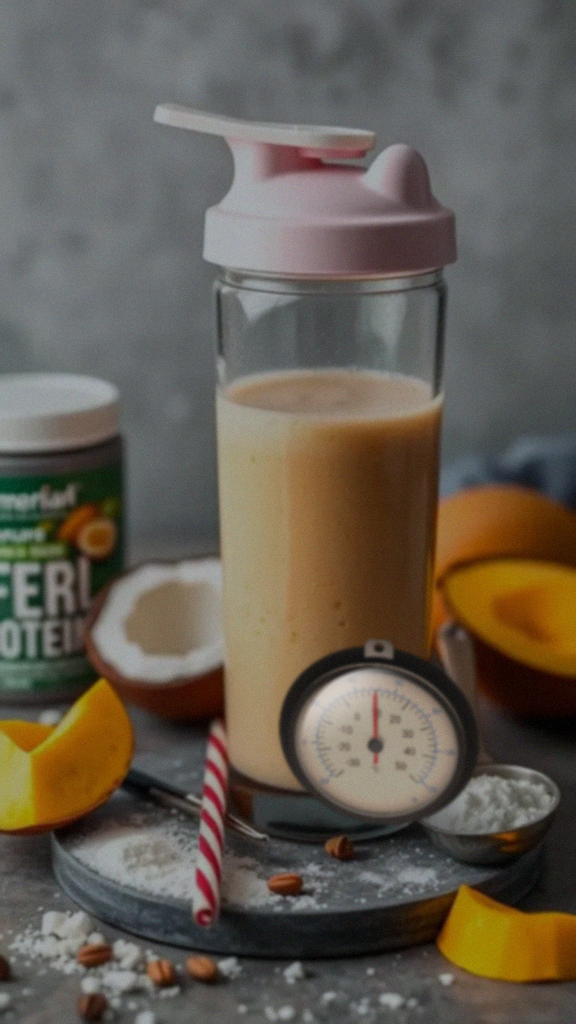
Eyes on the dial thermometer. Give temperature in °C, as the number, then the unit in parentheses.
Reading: 10 (°C)
